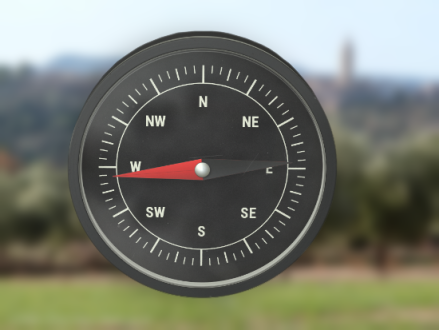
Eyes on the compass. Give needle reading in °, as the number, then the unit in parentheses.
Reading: 265 (°)
